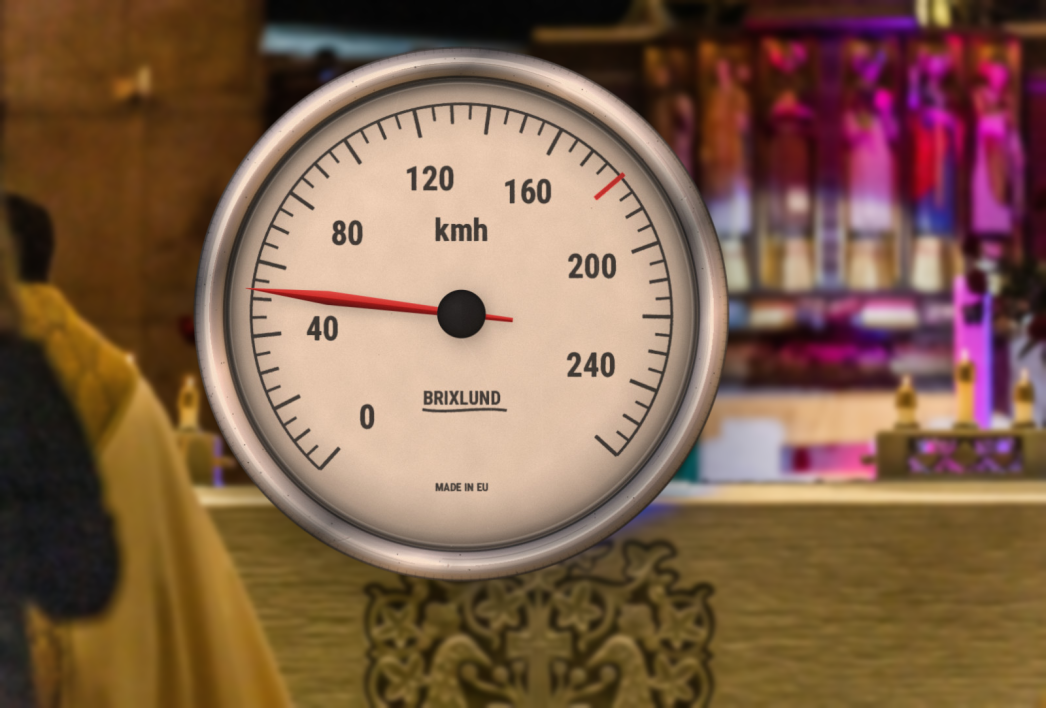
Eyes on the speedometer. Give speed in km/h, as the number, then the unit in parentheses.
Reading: 52.5 (km/h)
